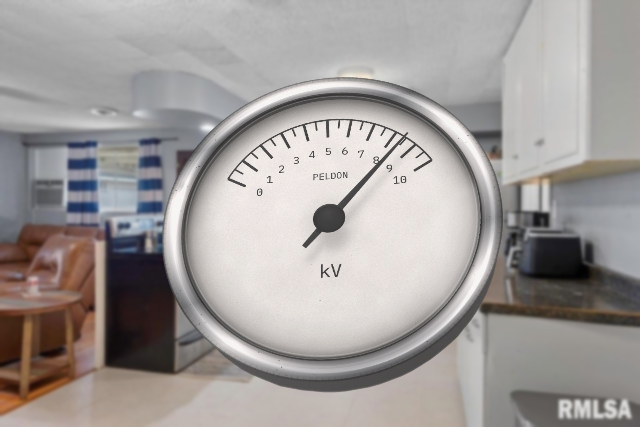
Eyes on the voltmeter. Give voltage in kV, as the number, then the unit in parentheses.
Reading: 8.5 (kV)
